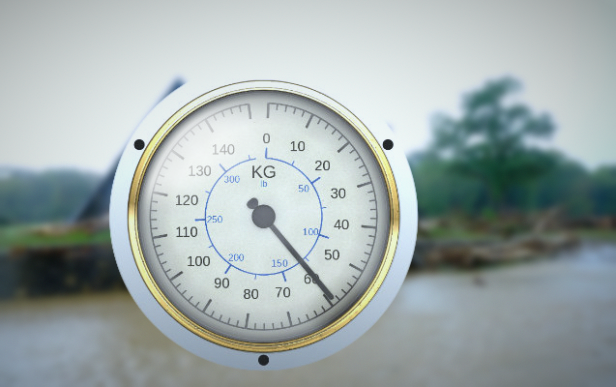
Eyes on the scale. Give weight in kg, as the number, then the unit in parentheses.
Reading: 59 (kg)
